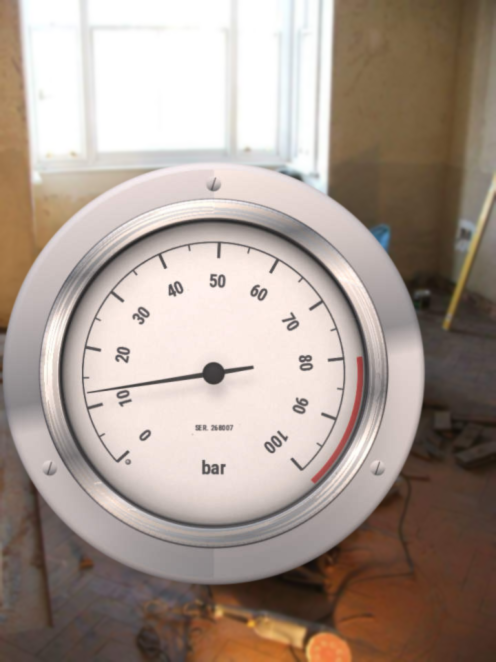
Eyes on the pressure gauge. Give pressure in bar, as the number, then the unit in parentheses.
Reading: 12.5 (bar)
